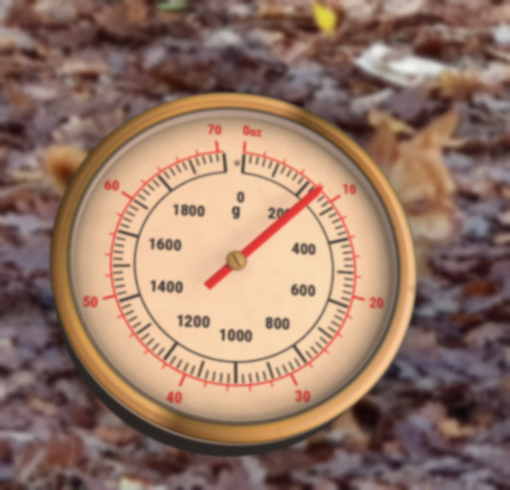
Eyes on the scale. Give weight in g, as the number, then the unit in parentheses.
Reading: 240 (g)
